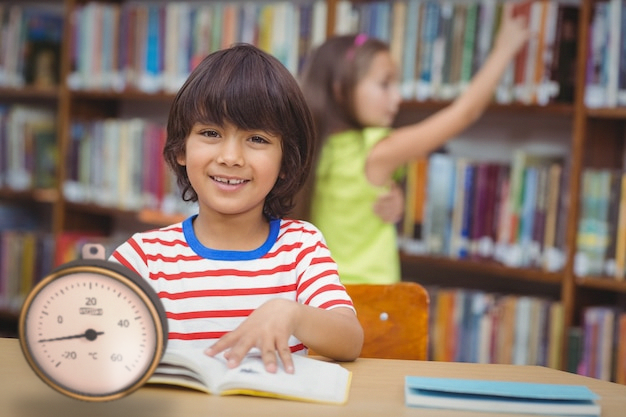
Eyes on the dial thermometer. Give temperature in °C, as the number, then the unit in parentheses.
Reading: -10 (°C)
